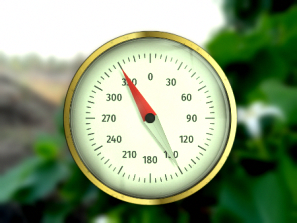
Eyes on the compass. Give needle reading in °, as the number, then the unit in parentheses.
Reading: 330 (°)
